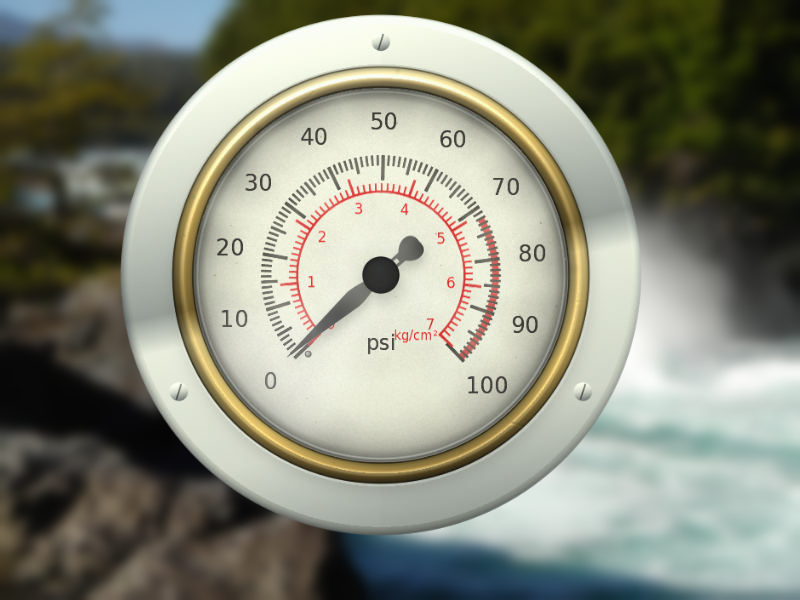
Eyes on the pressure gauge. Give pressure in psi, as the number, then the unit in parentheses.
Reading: 1 (psi)
